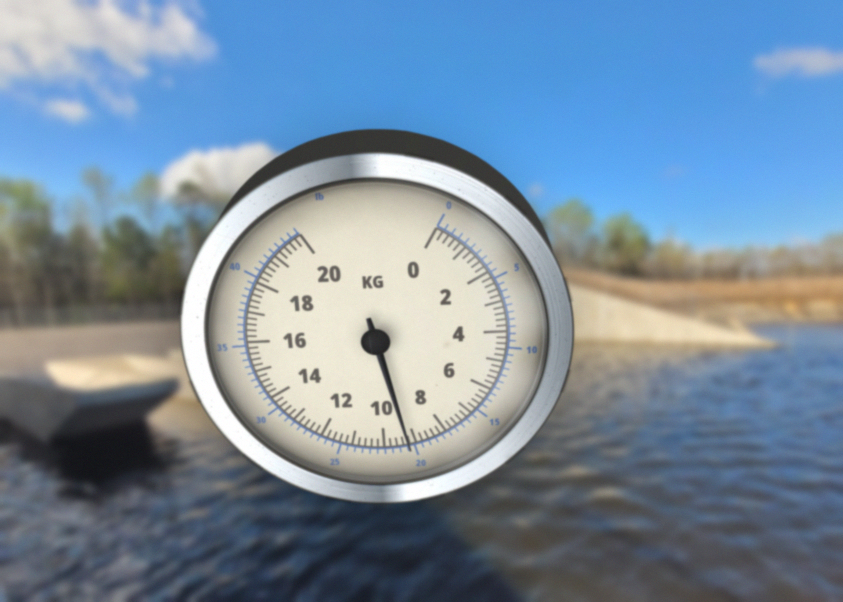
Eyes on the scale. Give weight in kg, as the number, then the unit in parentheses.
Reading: 9.2 (kg)
